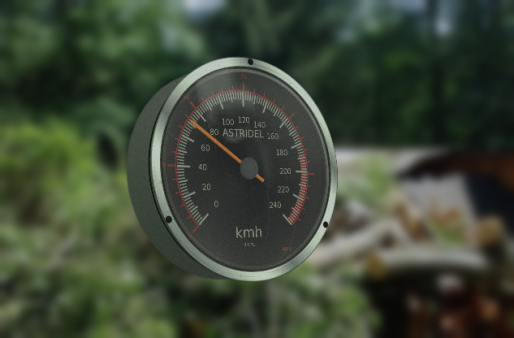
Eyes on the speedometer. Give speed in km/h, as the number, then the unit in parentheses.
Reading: 70 (km/h)
